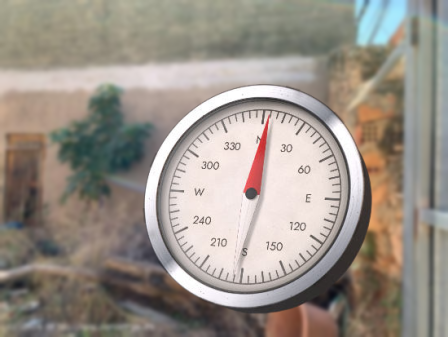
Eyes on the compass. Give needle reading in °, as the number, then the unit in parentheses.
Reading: 5 (°)
